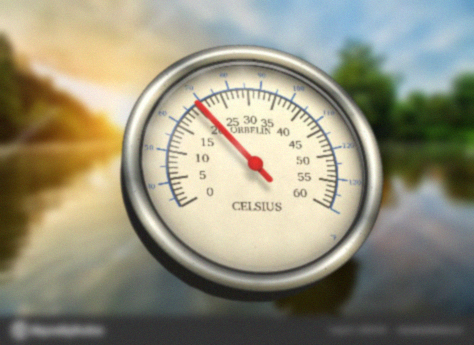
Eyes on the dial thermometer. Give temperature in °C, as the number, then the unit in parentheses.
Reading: 20 (°C)
